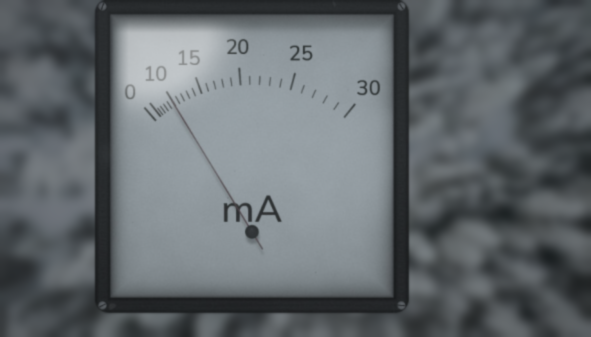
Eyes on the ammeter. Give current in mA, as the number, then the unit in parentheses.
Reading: 10 (mA)
